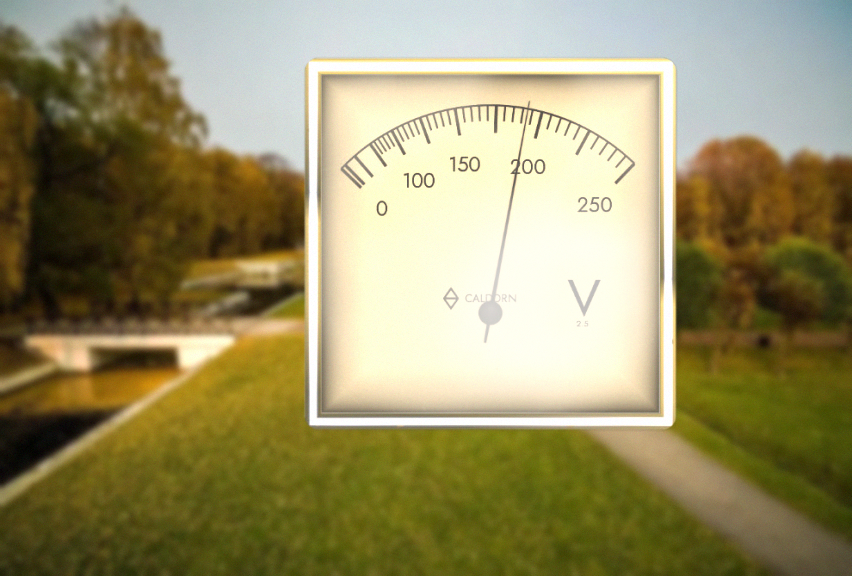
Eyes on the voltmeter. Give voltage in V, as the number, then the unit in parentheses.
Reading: 192.5 (V)
